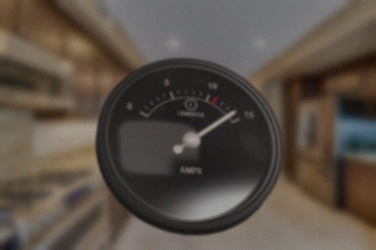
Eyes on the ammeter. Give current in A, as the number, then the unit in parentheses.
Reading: 14 (A)
